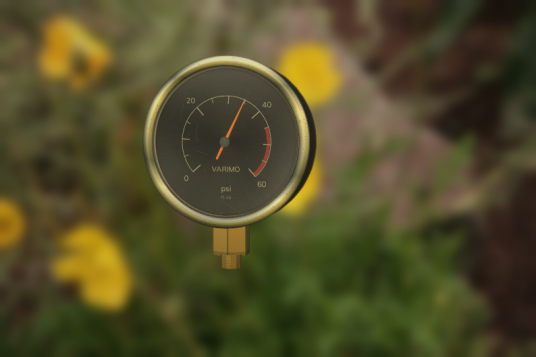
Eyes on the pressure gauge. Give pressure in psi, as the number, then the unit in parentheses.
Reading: 35 (psi)
